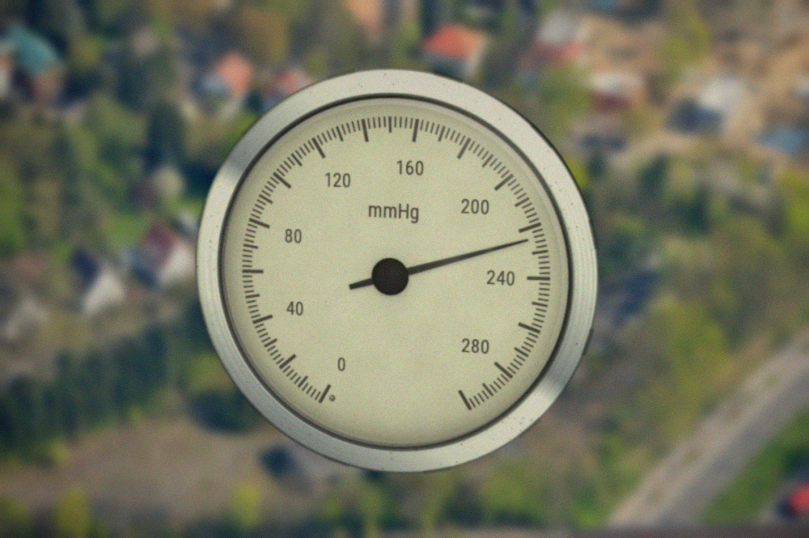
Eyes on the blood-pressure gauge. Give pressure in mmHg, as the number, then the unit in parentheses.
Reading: 224 (mmHg)
